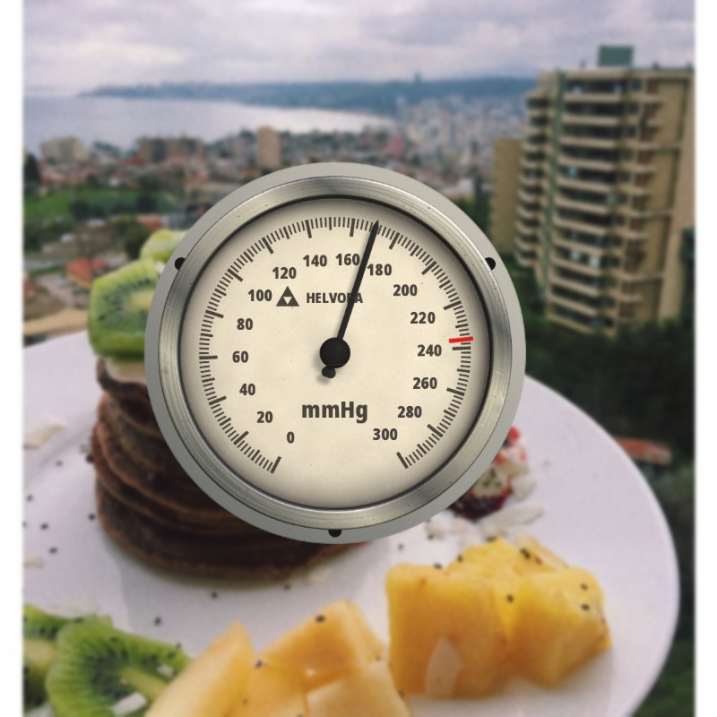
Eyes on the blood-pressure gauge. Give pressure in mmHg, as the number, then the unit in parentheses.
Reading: 170 (mmHg)
